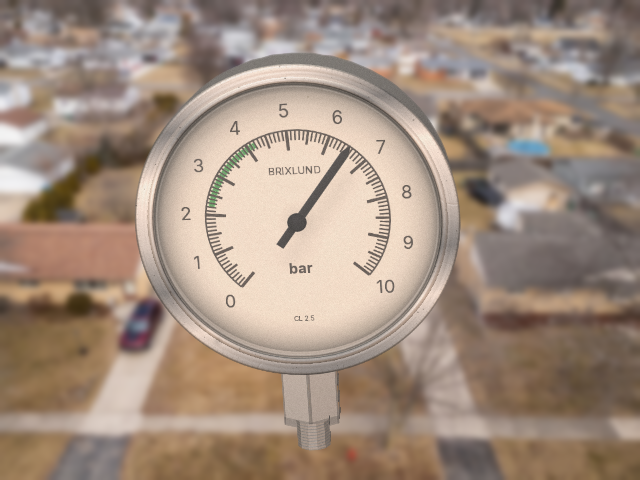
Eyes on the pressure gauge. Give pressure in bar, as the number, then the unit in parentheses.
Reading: 6.5 (bar)
